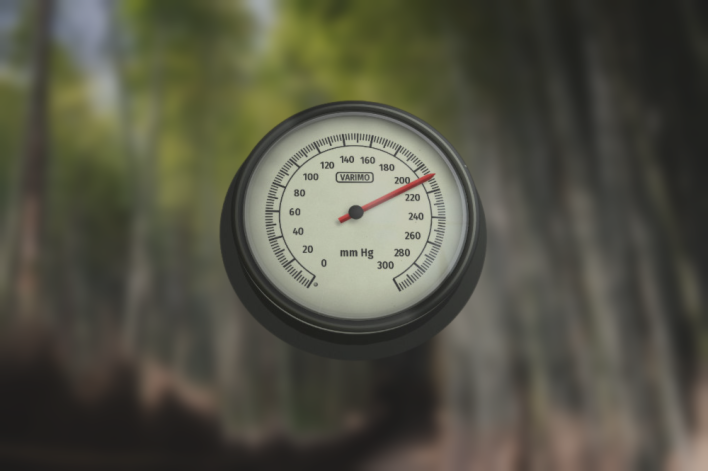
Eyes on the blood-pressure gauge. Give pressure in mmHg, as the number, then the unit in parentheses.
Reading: 210 (mmHg)
